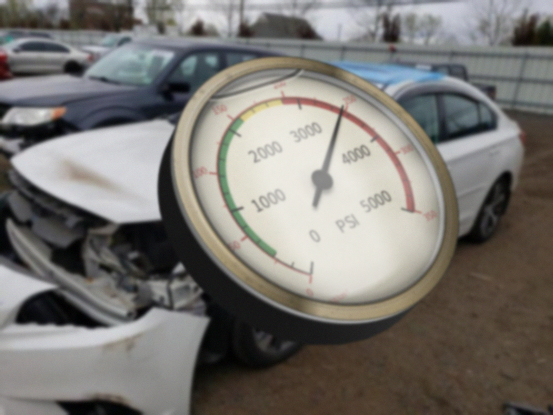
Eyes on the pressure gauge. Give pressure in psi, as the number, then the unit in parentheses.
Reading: 3500 (psi)
